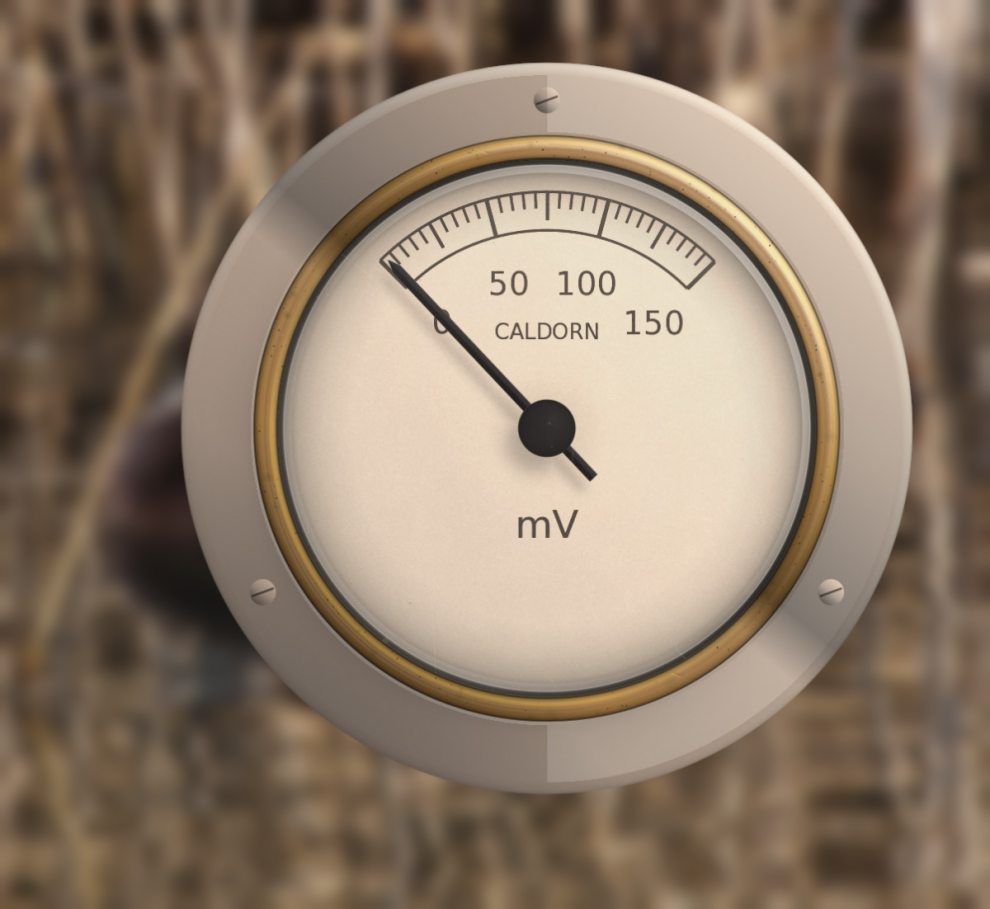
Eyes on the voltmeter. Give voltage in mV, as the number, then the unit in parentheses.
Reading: 2.5 (mV)
